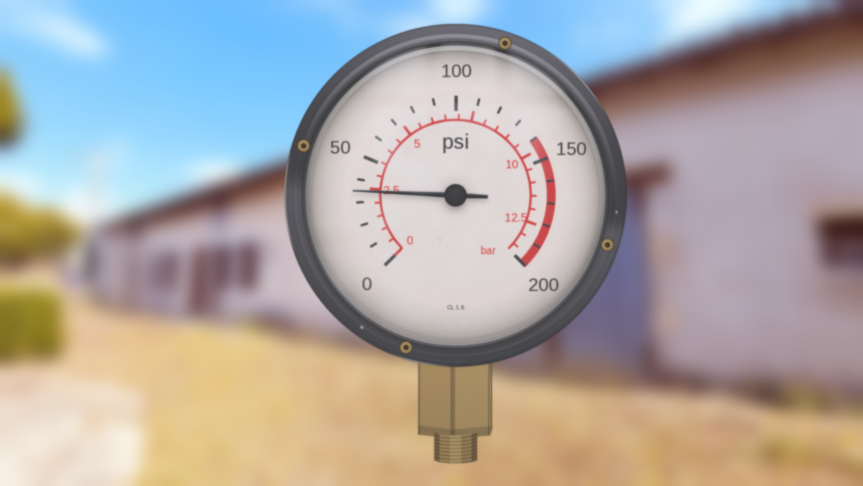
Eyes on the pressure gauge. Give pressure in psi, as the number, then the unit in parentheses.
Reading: 35 (psi)
